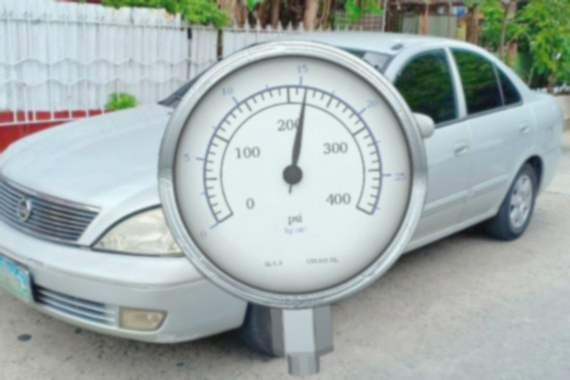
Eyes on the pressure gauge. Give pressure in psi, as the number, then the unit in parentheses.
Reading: 220 (psi)
